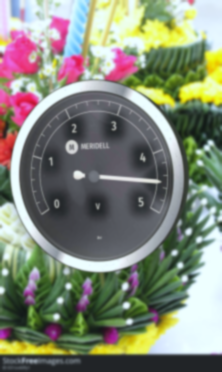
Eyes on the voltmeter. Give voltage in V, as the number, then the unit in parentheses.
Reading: 4.5 (V)
